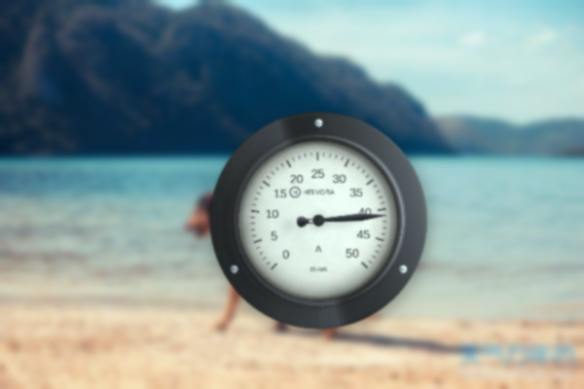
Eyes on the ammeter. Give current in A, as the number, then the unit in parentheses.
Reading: 41 (A)
